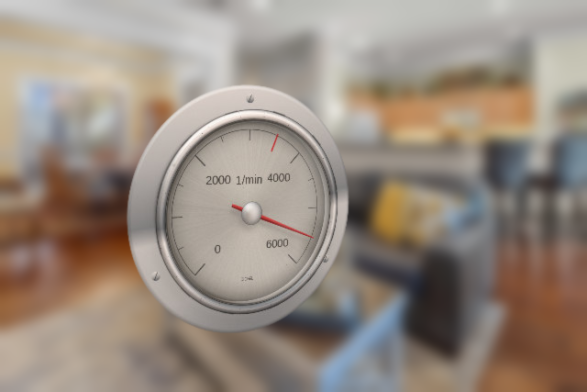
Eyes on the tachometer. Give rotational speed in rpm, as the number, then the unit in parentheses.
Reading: 5500 (rpm)
